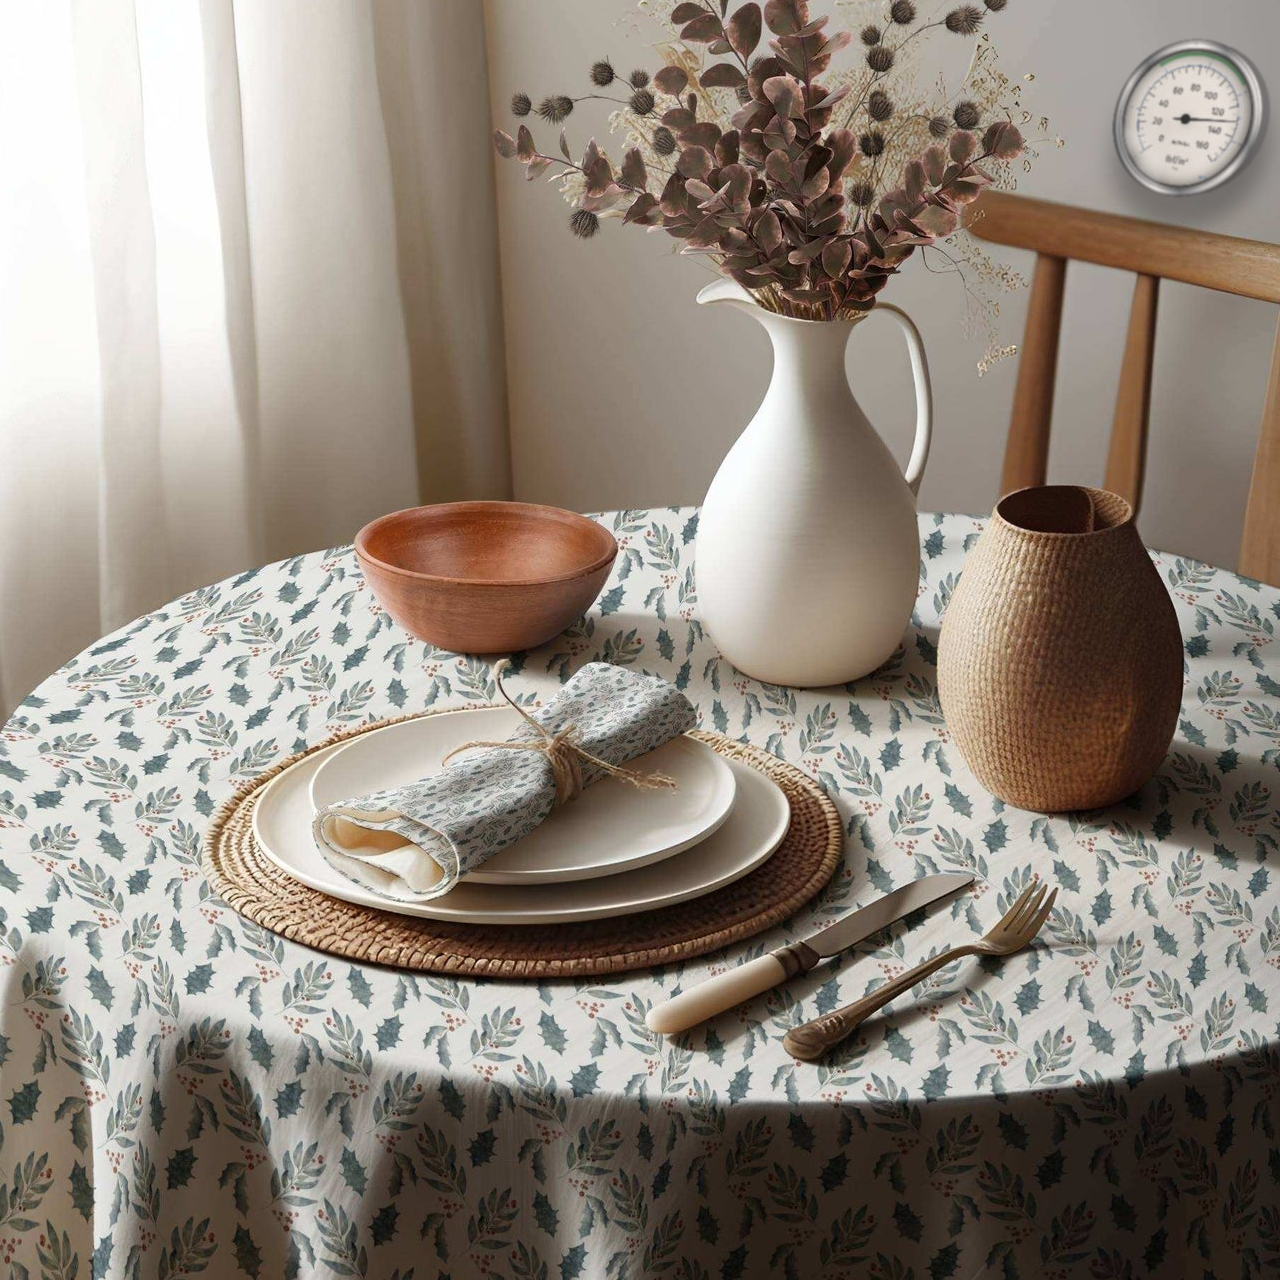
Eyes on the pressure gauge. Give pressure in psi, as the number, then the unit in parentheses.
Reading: 130 (psi)
